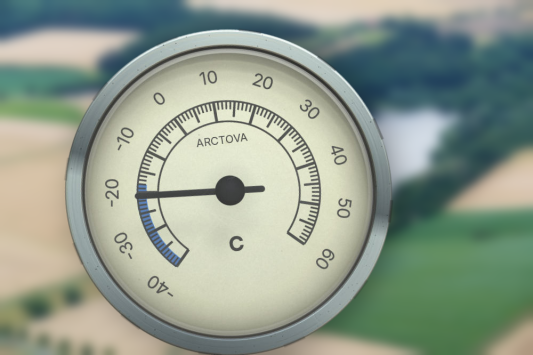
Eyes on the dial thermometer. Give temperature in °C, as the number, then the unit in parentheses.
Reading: -21 (°C)
